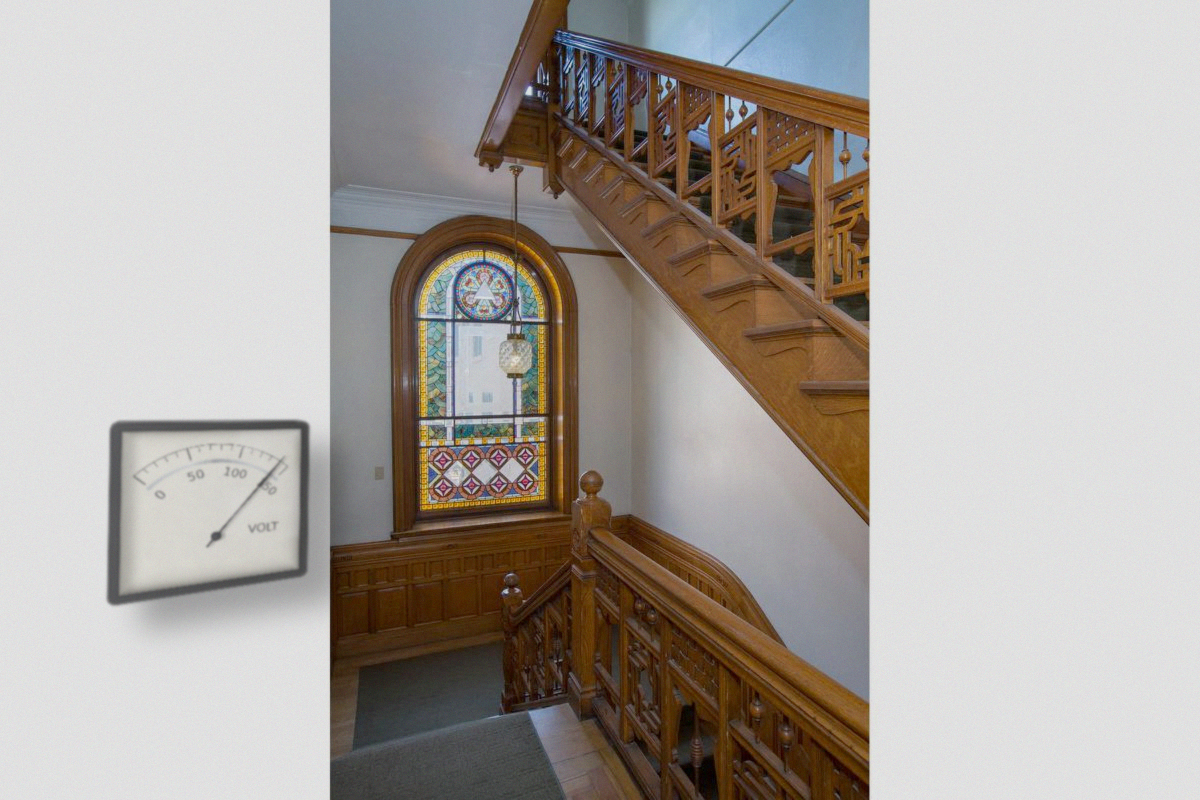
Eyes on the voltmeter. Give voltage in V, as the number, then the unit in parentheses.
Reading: 140 (V)
